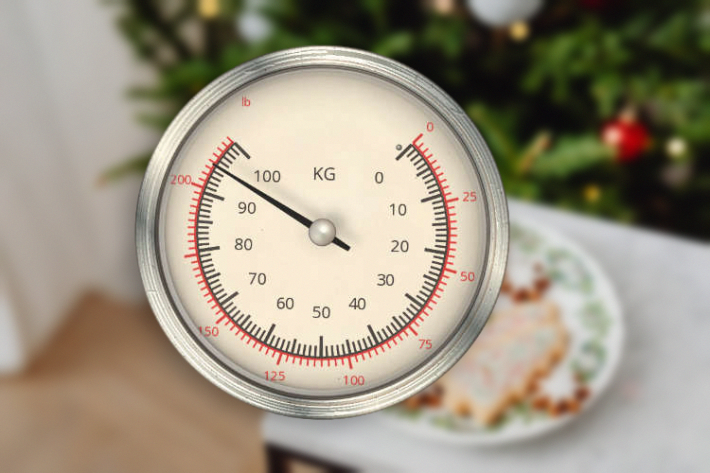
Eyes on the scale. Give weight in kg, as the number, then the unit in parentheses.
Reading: 95 (kg)
